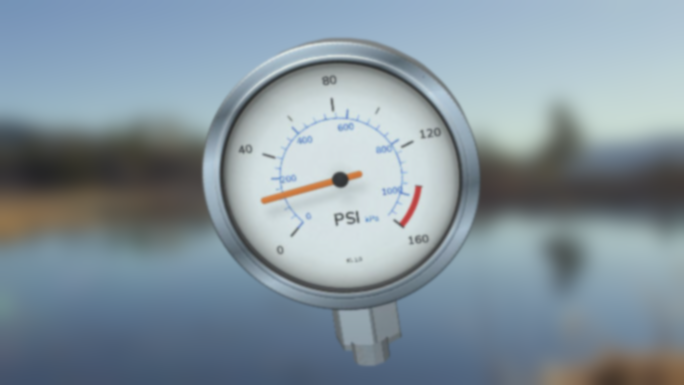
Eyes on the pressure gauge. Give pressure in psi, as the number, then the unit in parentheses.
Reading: 20 (psi)
